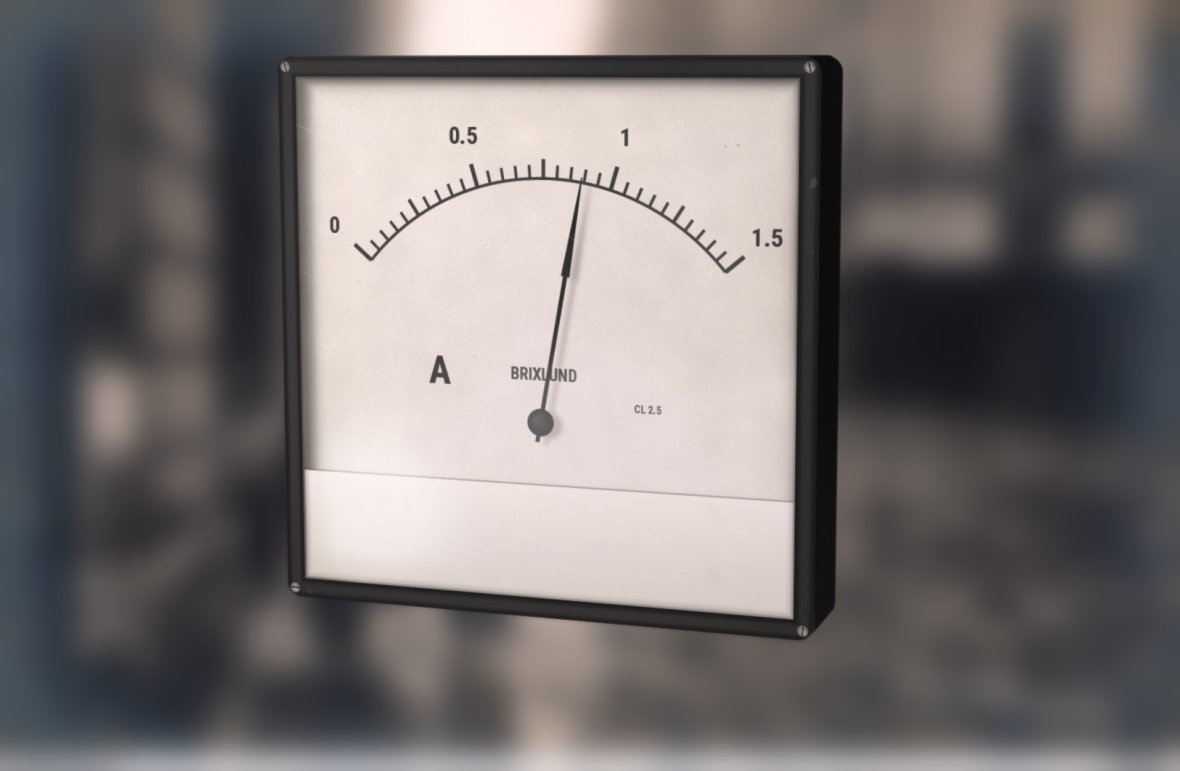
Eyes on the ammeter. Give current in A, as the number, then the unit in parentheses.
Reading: 0.9 (A)
